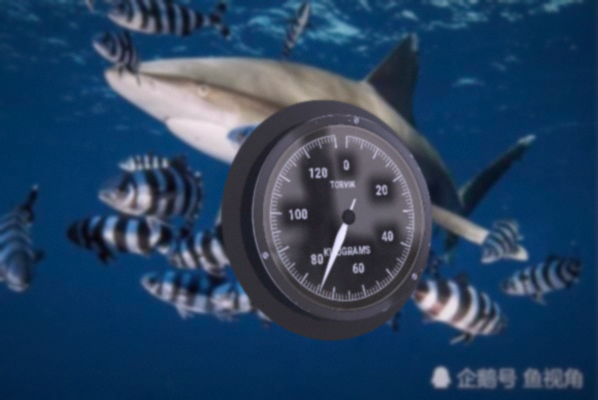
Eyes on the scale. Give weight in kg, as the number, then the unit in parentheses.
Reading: 75 (kg)
